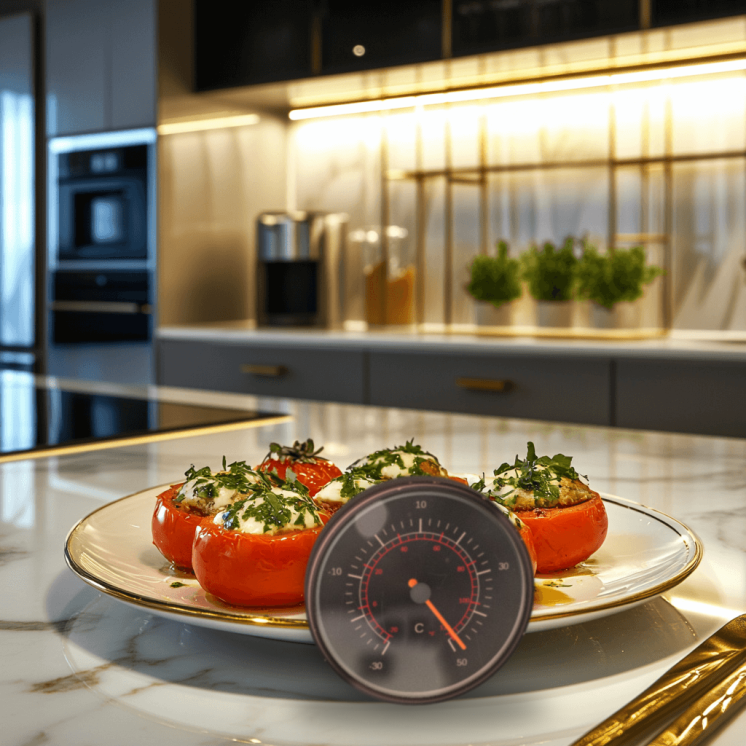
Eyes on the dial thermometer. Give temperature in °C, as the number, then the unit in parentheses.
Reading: 48 (°C)
